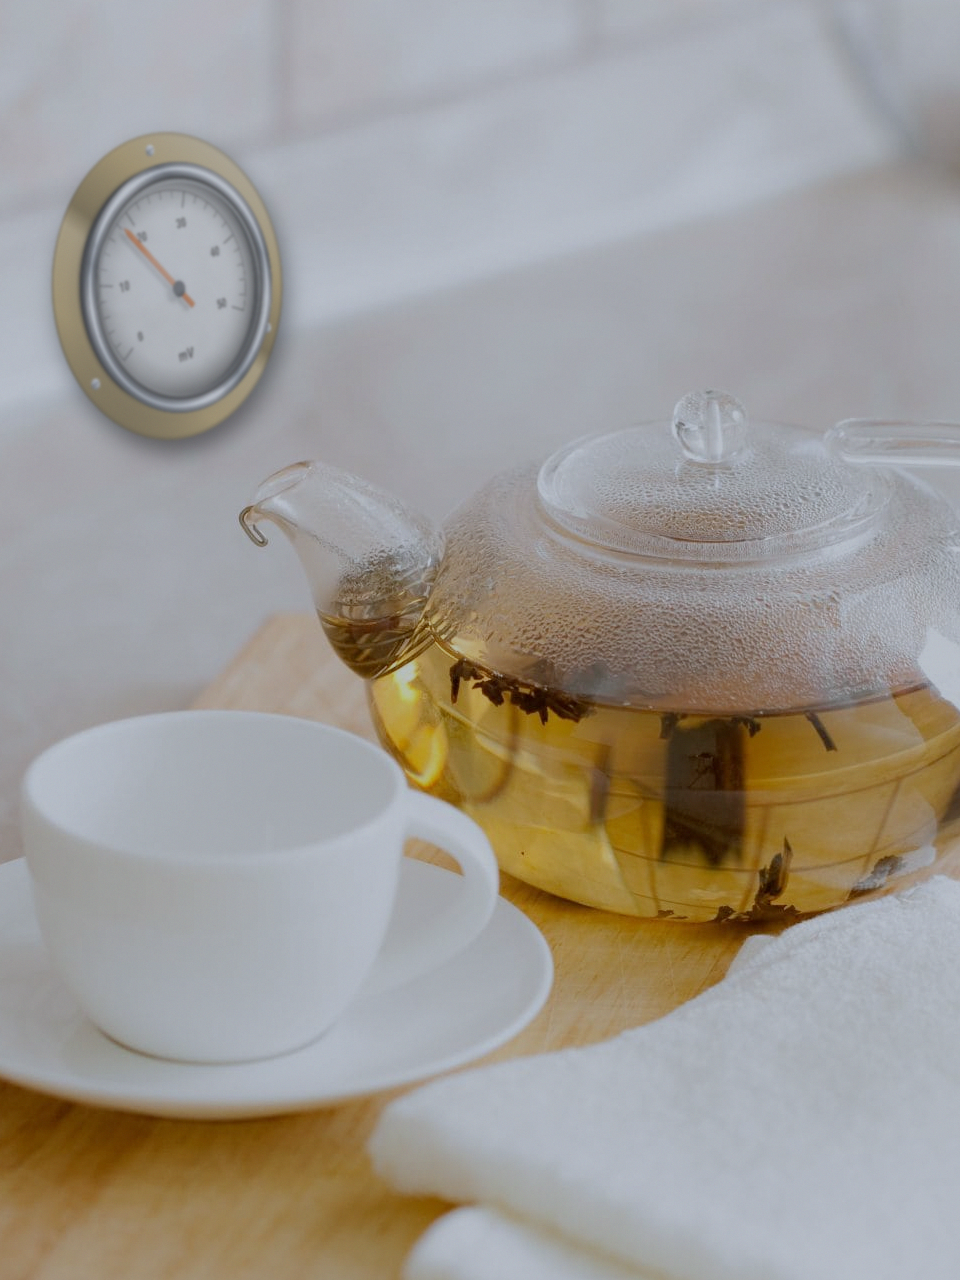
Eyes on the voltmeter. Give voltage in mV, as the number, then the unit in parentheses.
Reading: 18 (mV)
